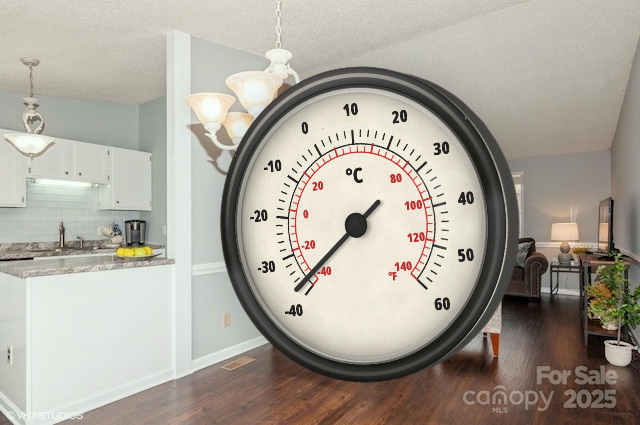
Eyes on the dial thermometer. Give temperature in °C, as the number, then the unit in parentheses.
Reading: -38 (°C)
